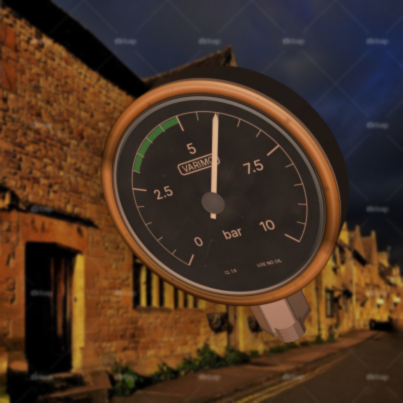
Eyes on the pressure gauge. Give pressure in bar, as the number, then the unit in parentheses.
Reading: 6 (bar)
